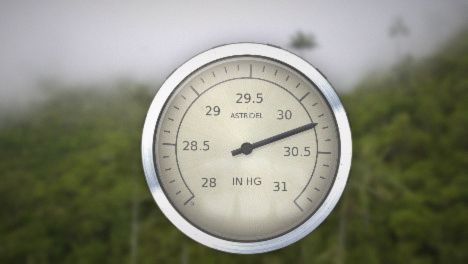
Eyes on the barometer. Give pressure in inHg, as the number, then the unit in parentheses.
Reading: 30.25 (inHg)
